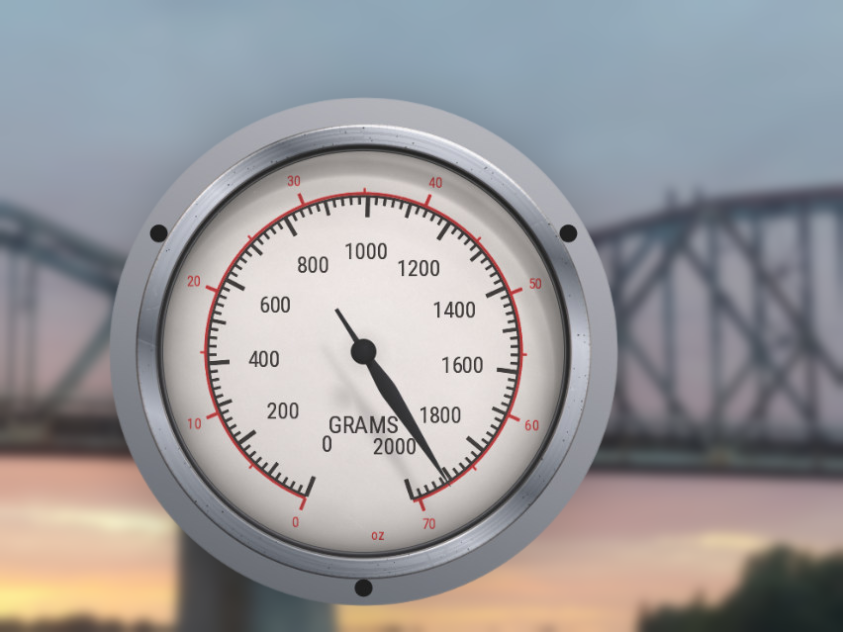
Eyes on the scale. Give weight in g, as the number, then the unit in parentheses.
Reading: 1910 (g)
